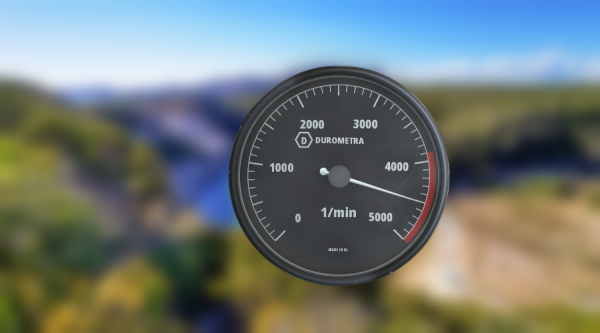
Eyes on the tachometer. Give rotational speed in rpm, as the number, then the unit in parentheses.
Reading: 4500 (rpm)
